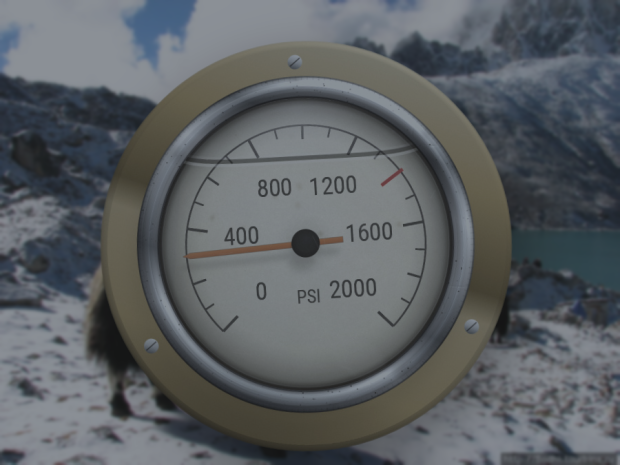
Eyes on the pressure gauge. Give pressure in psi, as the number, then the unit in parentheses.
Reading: 300 (psi)
